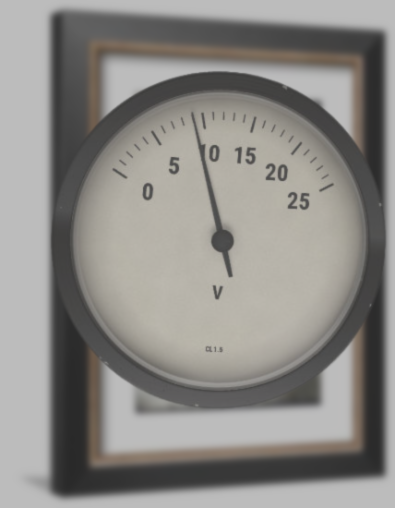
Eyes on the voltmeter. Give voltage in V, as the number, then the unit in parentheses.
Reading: 9 (V)
